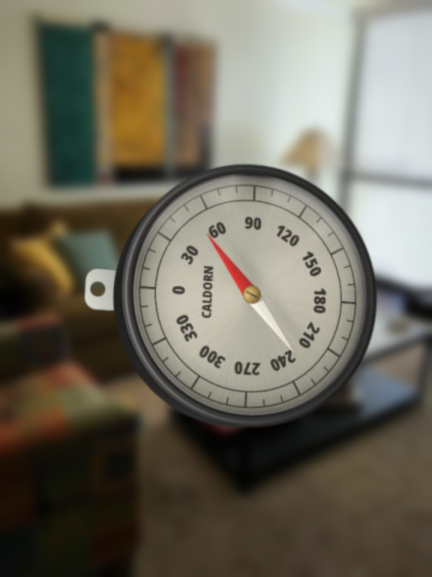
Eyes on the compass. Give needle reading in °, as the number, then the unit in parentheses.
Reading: 50 (°)
